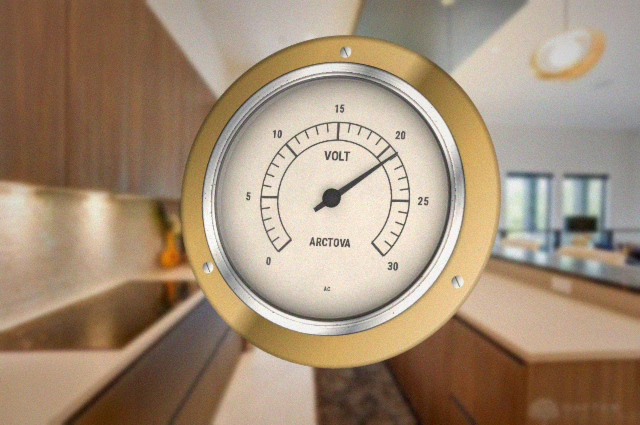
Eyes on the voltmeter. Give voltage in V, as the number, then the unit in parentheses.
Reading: 21 (V)
